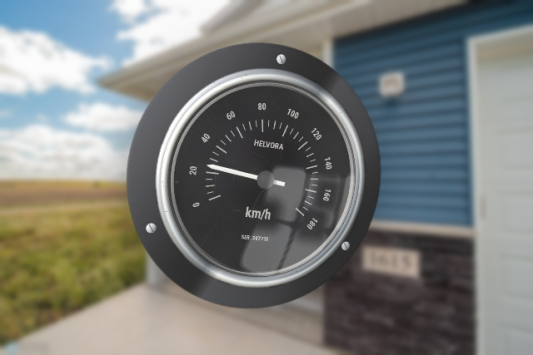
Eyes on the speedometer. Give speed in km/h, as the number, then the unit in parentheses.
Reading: 25 (km/h)
